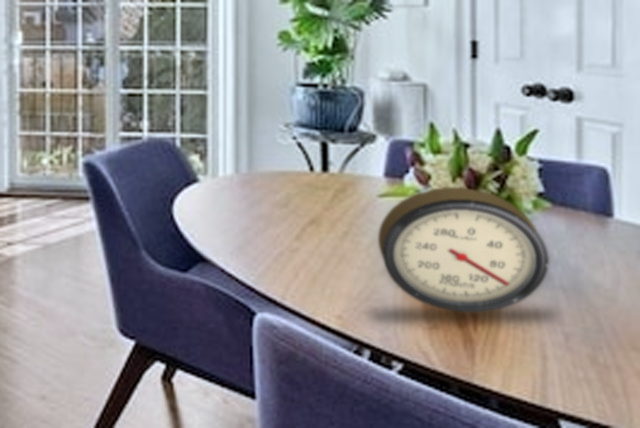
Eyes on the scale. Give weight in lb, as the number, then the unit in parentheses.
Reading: 100 (lb)
